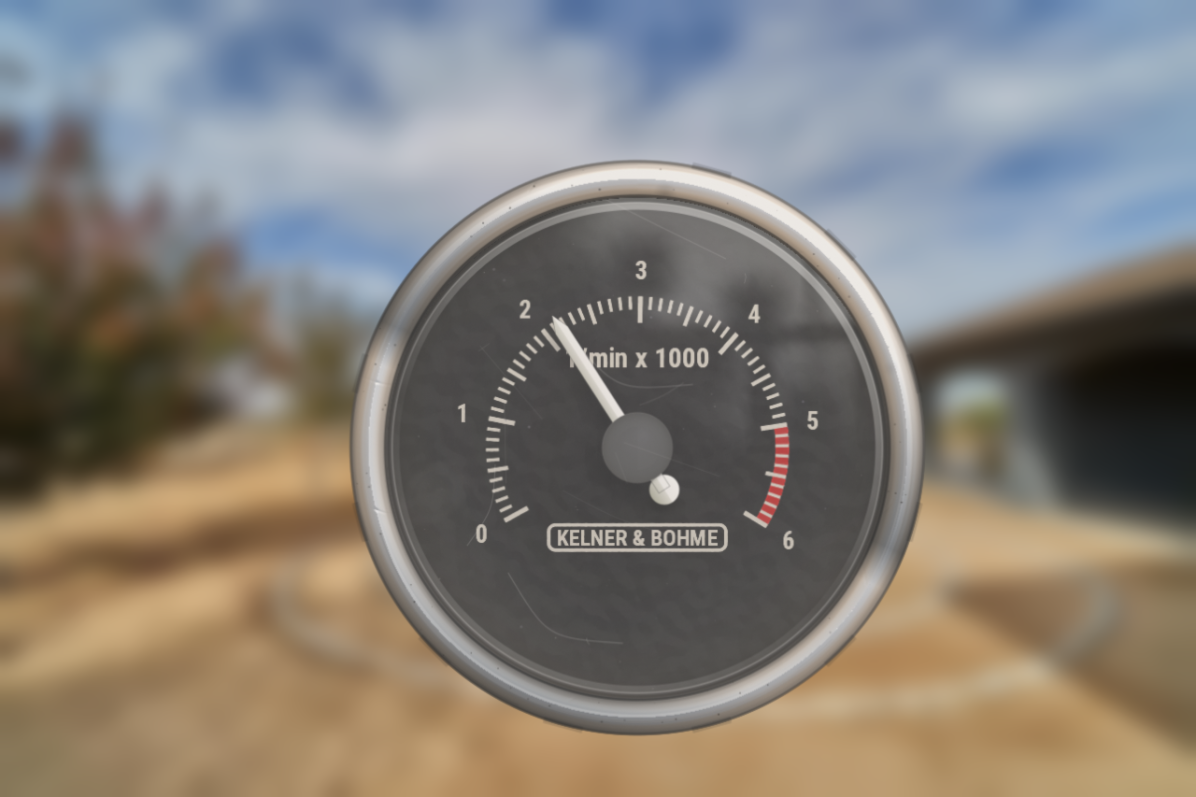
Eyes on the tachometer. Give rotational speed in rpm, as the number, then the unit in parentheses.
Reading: 2150 (rpm)
